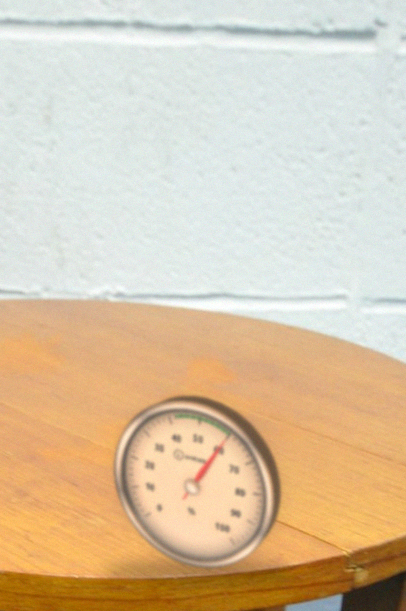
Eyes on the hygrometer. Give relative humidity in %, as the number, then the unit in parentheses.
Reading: 60 (%)
